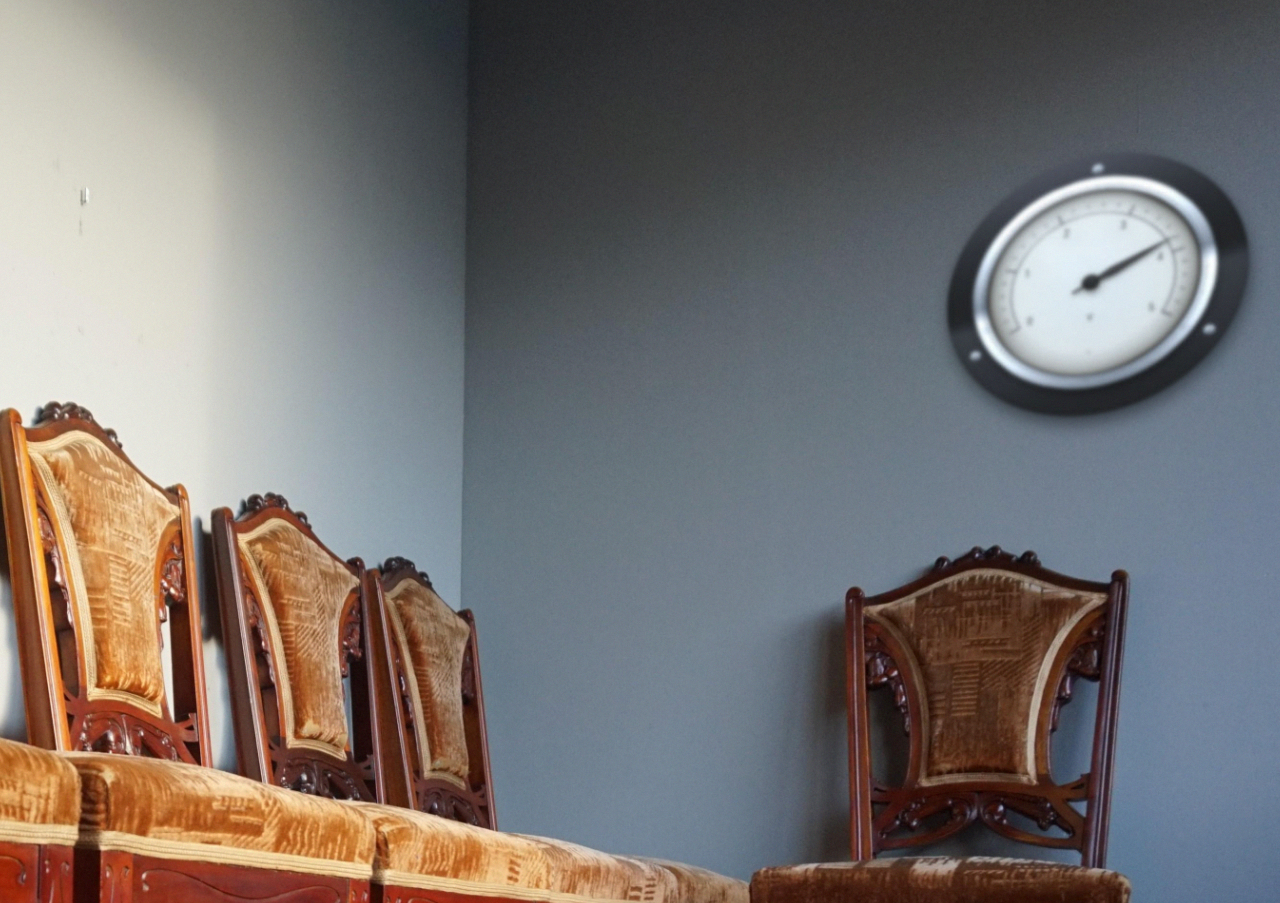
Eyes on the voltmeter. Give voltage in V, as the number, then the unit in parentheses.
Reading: 3.8 (V)
